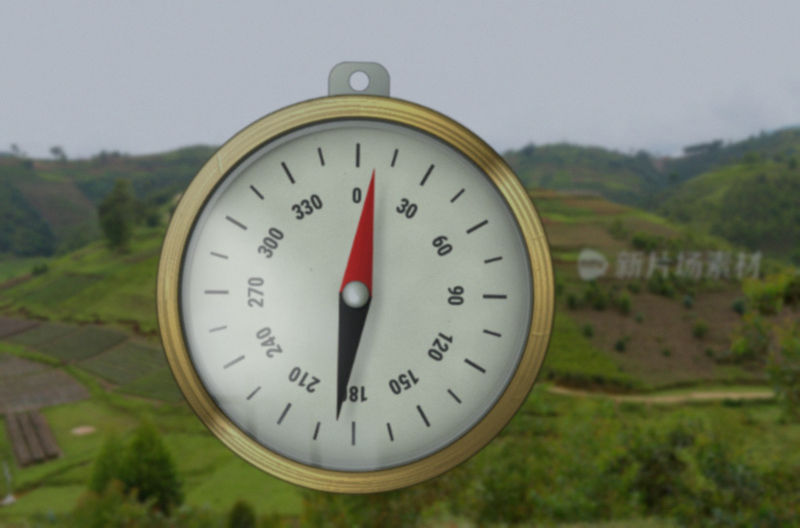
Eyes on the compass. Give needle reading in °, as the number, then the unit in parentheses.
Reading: 7.5 (°)
